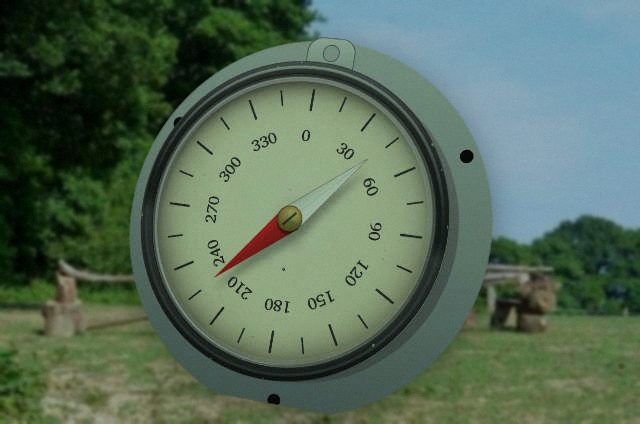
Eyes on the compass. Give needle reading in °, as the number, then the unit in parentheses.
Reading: 225 (°)
